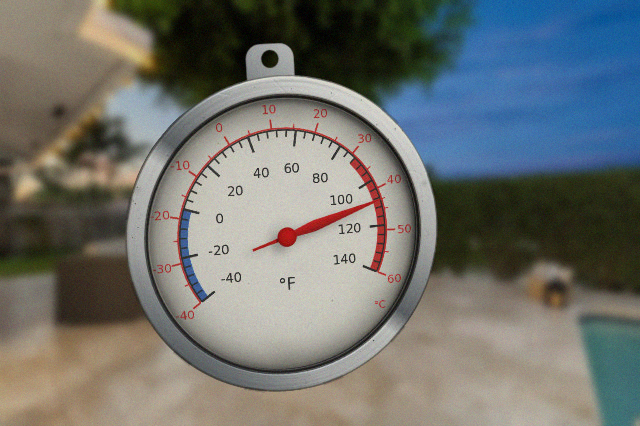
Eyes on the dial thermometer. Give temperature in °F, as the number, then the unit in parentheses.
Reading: 108 (°F)
